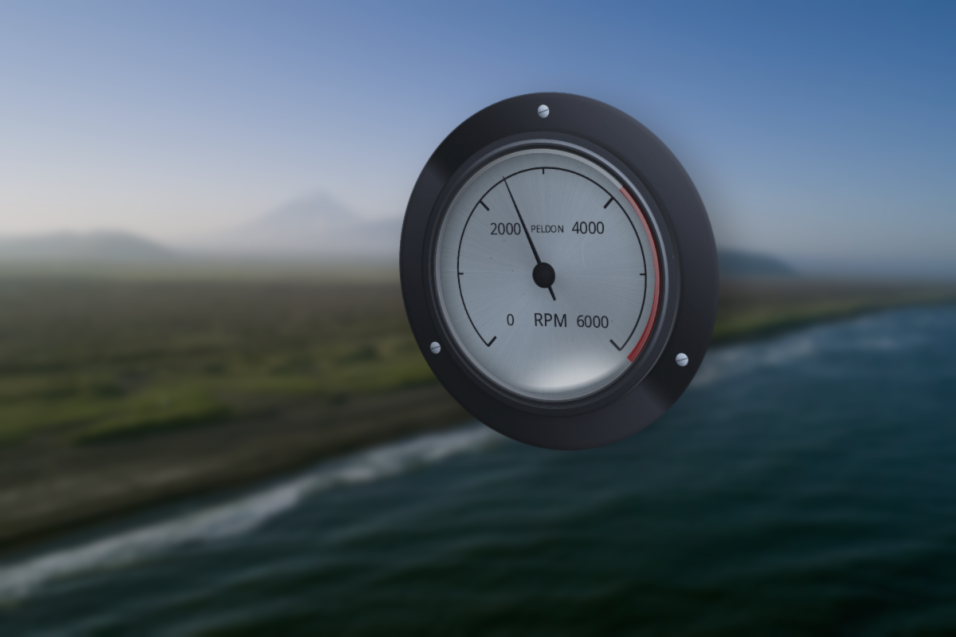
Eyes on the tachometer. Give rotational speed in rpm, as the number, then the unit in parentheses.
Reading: 2500 (rpm)
